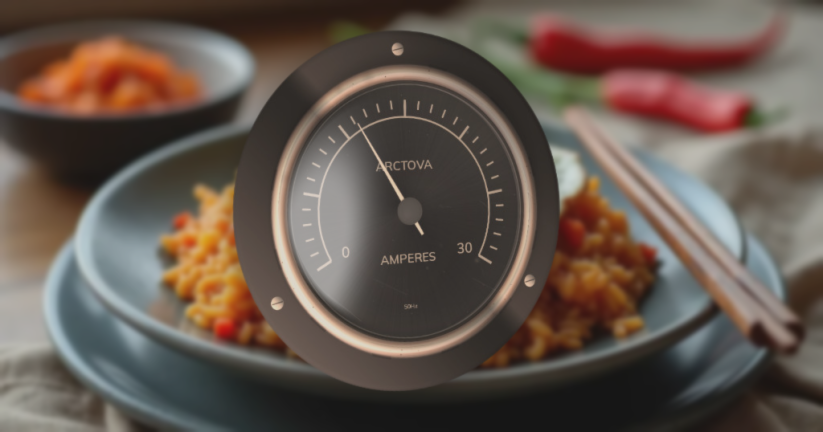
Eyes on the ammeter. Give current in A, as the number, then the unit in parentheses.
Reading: 11 (A)
